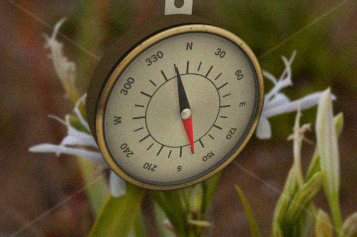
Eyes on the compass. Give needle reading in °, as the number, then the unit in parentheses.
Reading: 165 (°)
